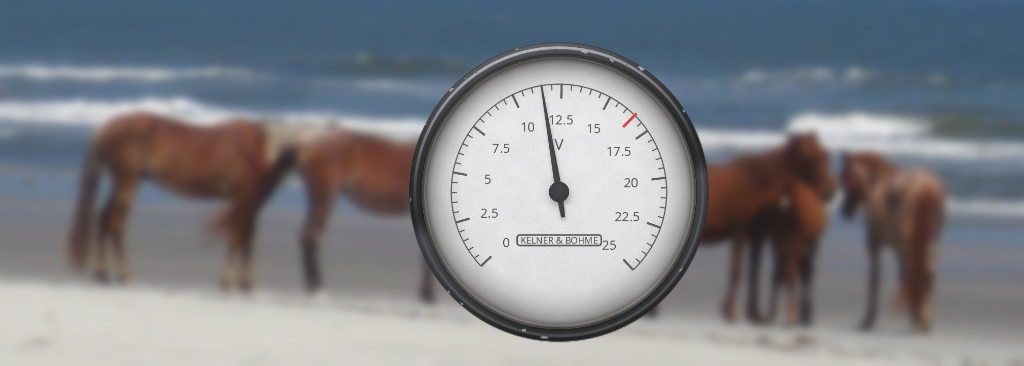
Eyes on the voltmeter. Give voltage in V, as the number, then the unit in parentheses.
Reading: 11.5 (V)
